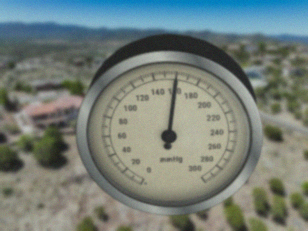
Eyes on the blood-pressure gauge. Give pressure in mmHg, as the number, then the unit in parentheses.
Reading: 160 (mmHg)
